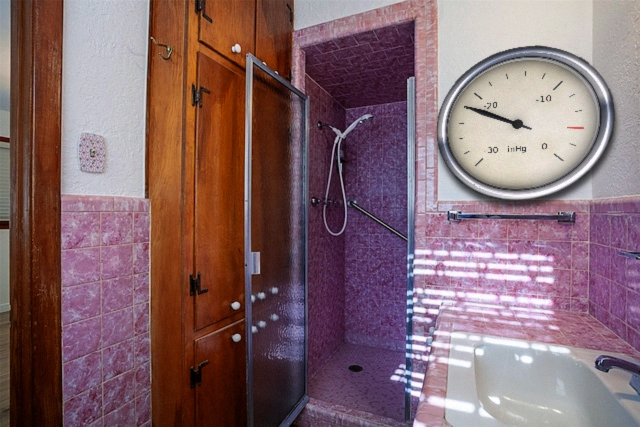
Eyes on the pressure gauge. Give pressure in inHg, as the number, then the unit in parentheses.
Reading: -22 (inHg)
